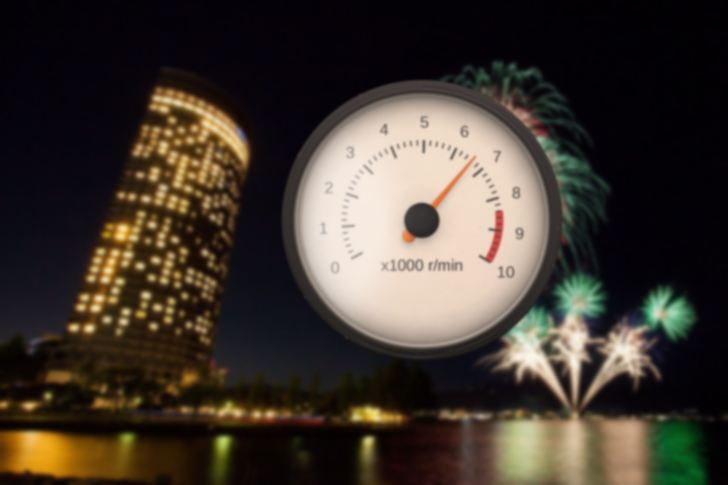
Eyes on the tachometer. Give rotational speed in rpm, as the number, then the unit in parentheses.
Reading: 6600 (rpm)
